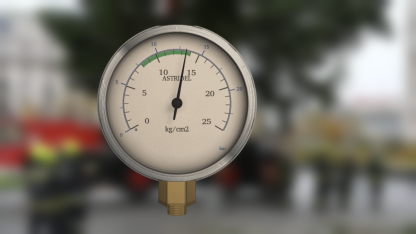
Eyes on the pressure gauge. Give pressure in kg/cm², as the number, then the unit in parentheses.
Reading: 13.5 (kg/cm²)
